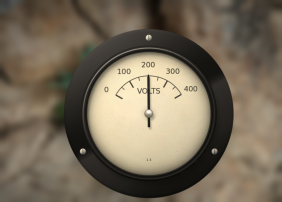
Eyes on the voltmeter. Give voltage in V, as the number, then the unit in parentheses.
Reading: 200 (V)
